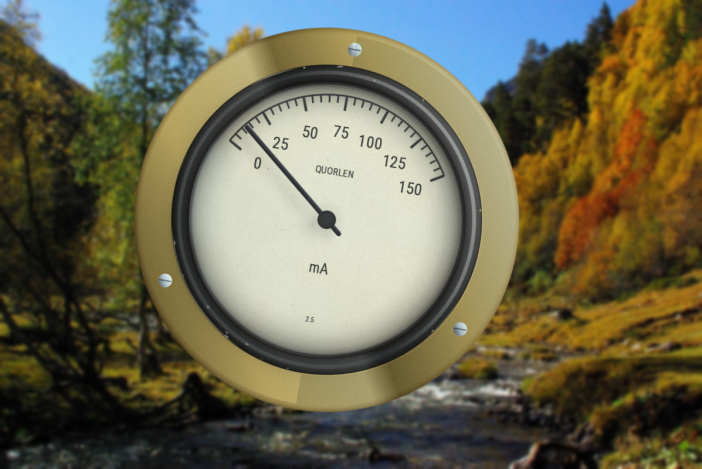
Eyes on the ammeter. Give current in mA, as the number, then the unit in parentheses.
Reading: 12.5 (mA)
